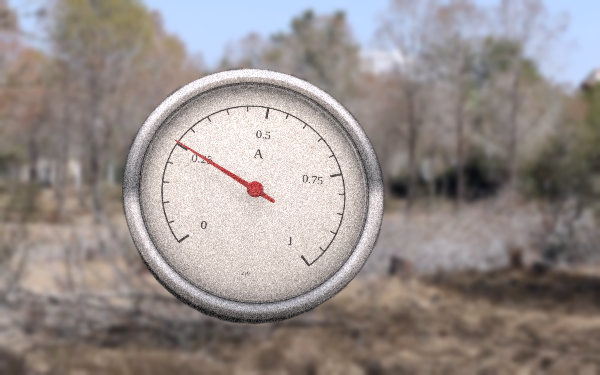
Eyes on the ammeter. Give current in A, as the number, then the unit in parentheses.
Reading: 0.25 (A)
